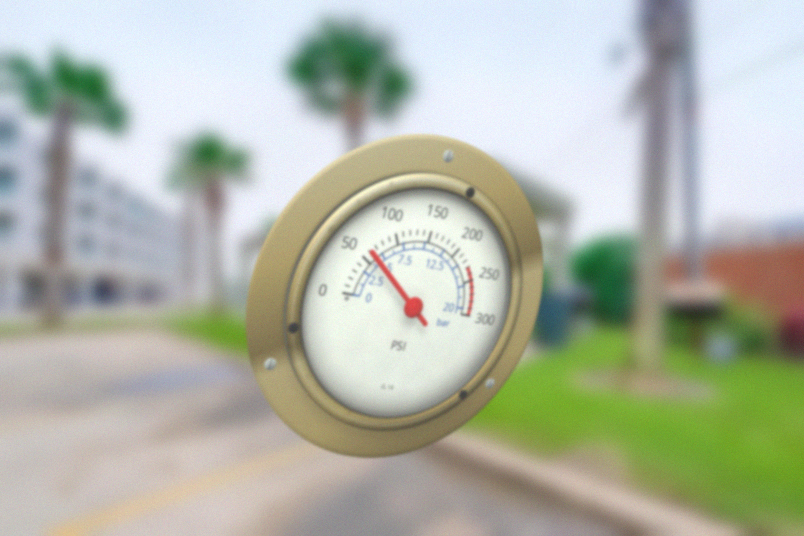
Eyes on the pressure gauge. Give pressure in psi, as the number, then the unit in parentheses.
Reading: 60 (psi)
